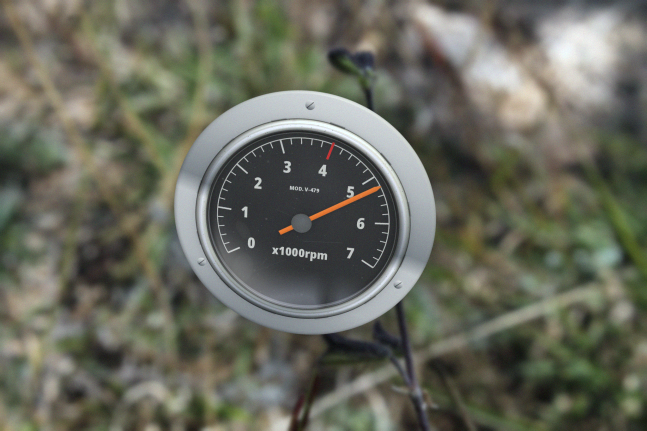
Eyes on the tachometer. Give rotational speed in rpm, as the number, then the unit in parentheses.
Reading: 5200 (rpm)
